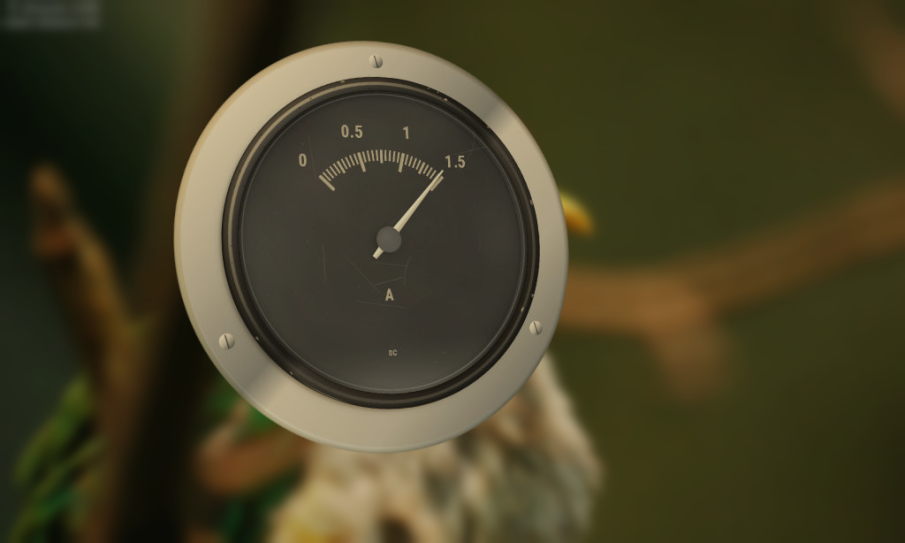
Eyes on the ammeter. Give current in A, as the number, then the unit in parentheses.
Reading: 1.45 (A)
